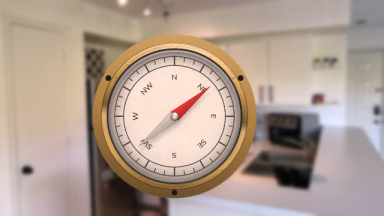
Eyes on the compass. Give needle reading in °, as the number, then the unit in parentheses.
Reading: 50 (°)
